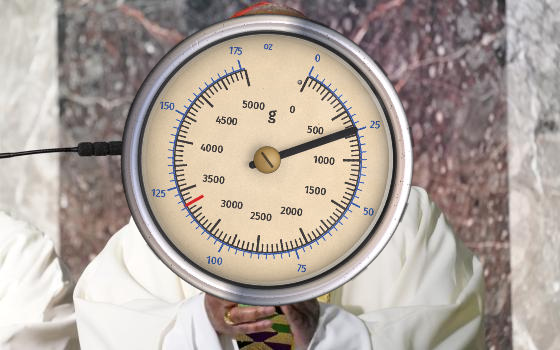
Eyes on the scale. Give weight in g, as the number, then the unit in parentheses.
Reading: 700 (g)
